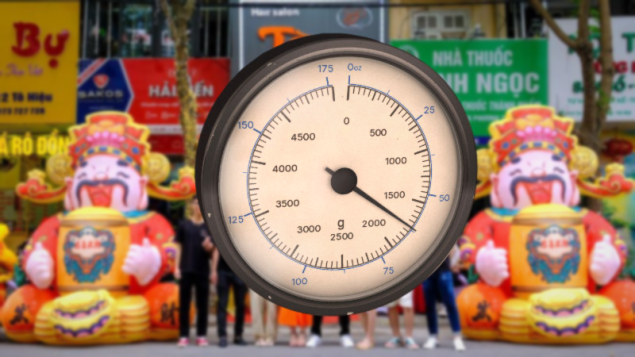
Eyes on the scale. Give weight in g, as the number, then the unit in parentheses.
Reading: 1750 (g)
